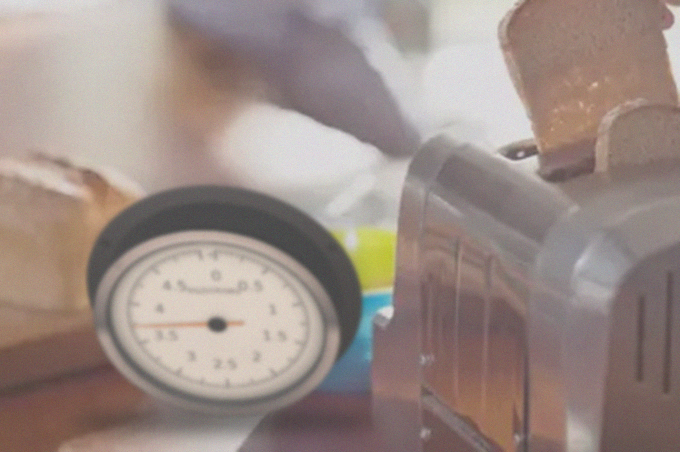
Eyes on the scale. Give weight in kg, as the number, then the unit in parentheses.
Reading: 3.75 (kg)
